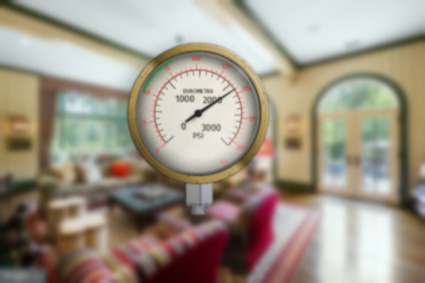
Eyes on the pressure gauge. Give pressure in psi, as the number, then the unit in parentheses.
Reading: 2100 (psi)
